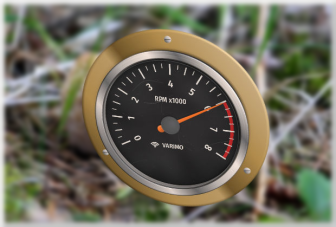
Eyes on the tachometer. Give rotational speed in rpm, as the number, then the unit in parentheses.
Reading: 6000 (rpm)
